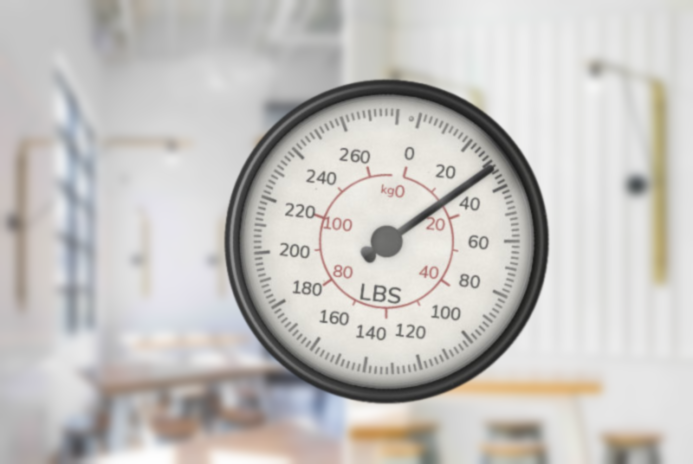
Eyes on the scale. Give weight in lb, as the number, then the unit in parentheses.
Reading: 32 (lb)
